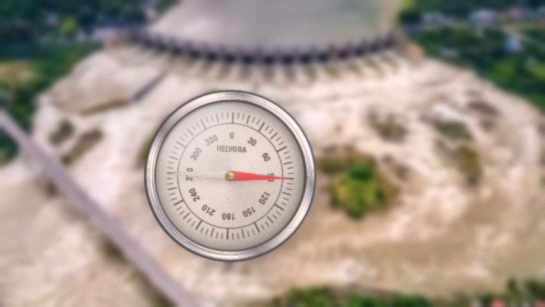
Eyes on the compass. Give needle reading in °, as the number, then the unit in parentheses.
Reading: 90 (°)
